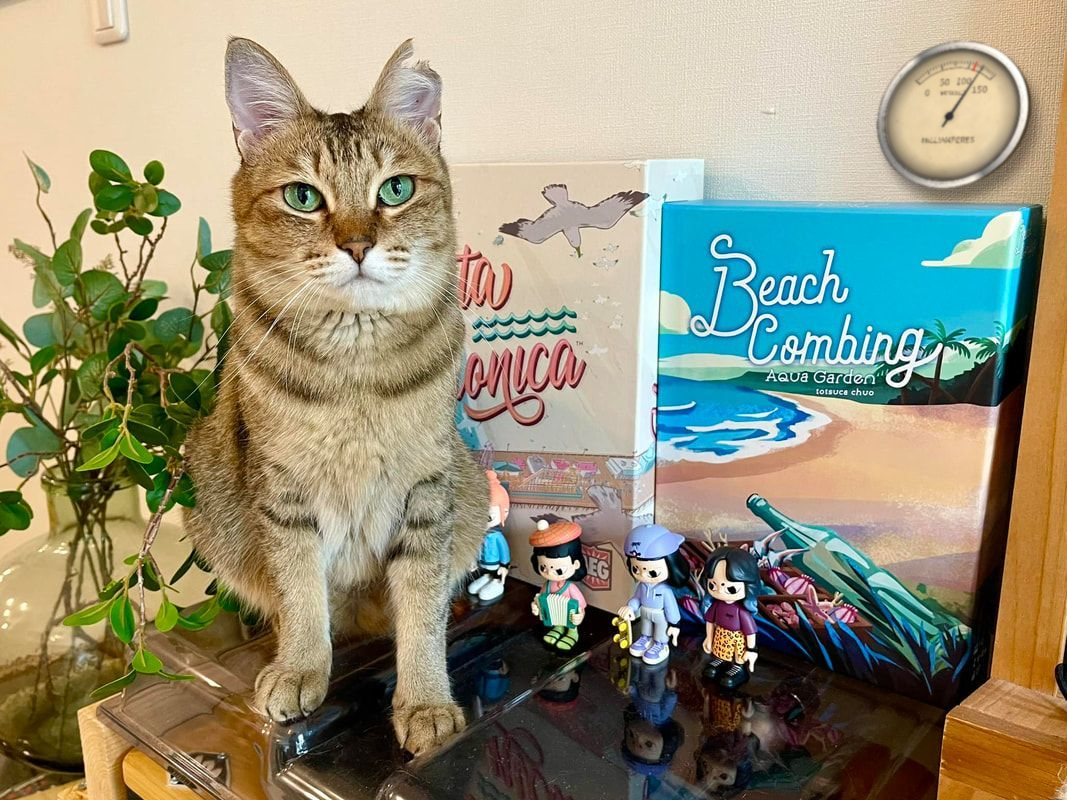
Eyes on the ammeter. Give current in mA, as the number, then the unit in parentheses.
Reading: 125 (mA)
